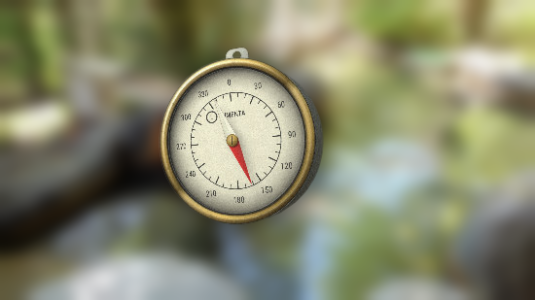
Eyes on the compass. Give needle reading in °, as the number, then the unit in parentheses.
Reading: 160 (°)
